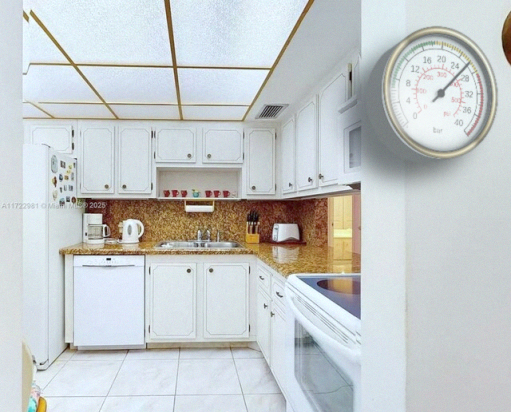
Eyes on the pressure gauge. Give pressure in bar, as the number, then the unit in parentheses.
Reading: 26 (bar)
